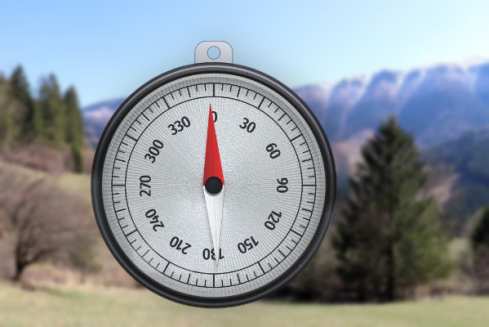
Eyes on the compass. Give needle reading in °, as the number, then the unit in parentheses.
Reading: 357.5 (°)
